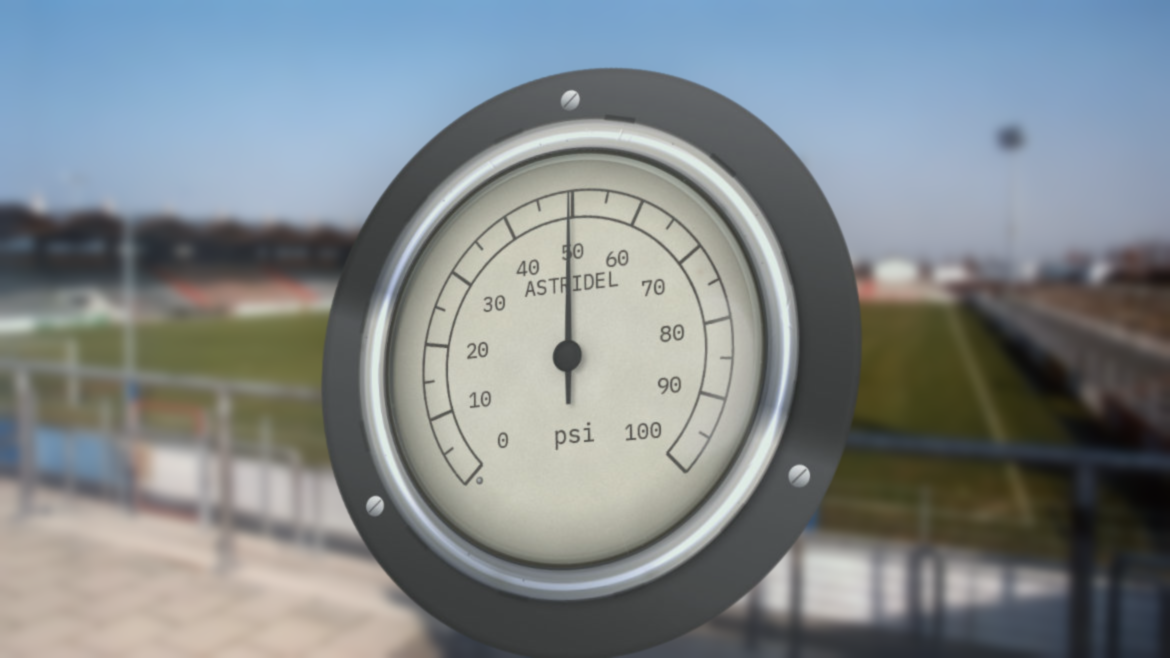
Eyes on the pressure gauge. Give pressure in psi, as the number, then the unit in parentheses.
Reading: 50 (psi)
